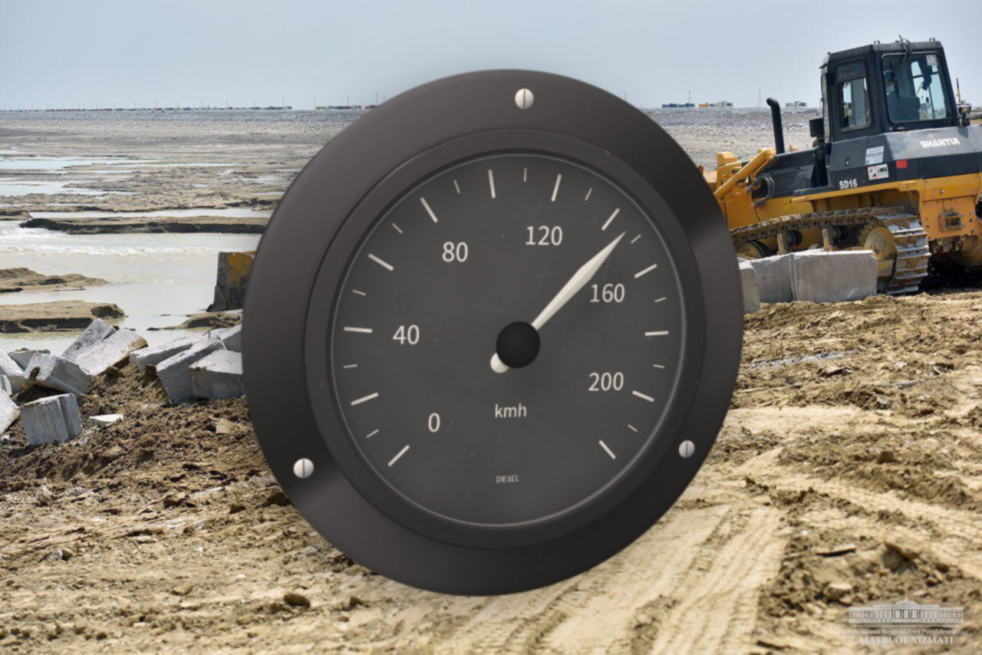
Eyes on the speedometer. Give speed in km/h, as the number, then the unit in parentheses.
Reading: 145 (km/h)
